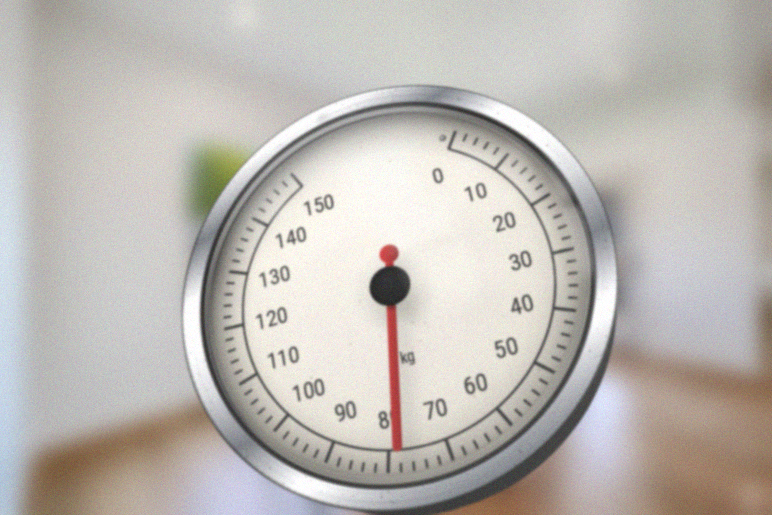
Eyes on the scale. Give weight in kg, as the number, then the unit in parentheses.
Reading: 78 (kg)
